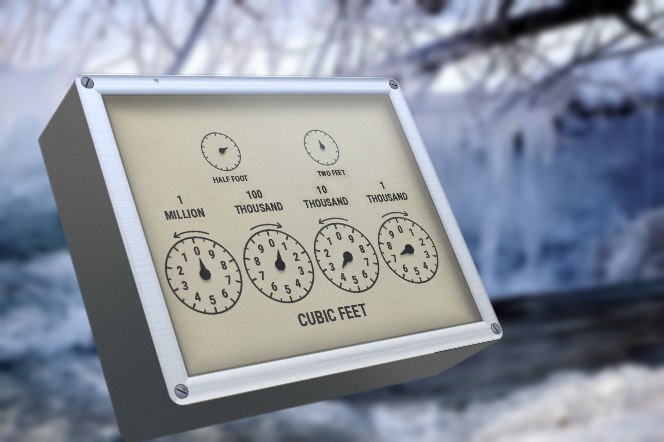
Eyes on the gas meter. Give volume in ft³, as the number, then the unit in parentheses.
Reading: 3700 (ft³)
